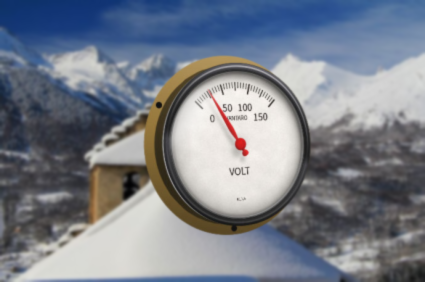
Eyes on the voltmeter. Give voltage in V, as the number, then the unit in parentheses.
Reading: 25 (V)
